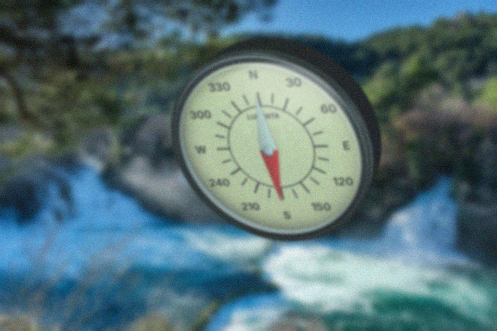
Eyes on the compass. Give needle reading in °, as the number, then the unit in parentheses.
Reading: 180 (°)
